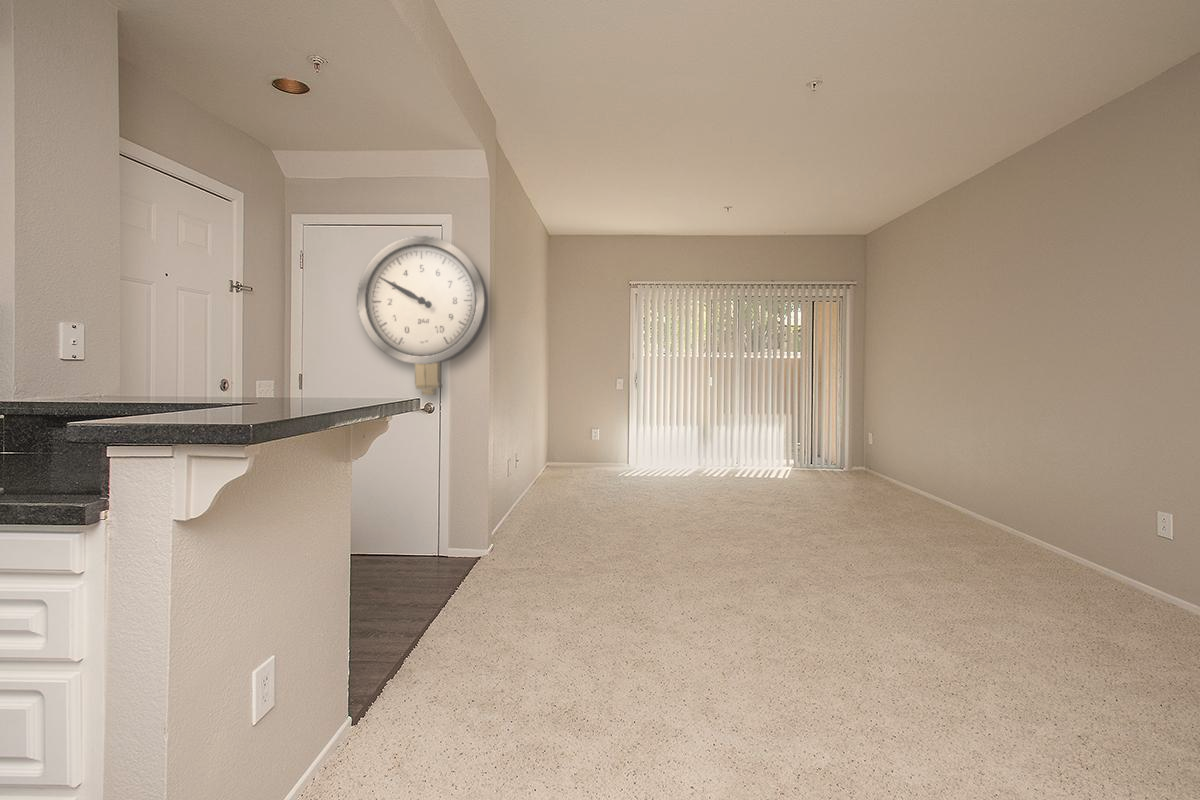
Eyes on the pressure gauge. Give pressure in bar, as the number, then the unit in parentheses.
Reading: 3 (bar)
